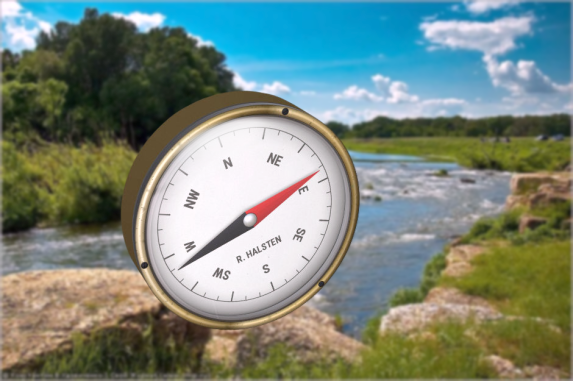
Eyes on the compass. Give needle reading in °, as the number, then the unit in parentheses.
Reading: 80 (°)
